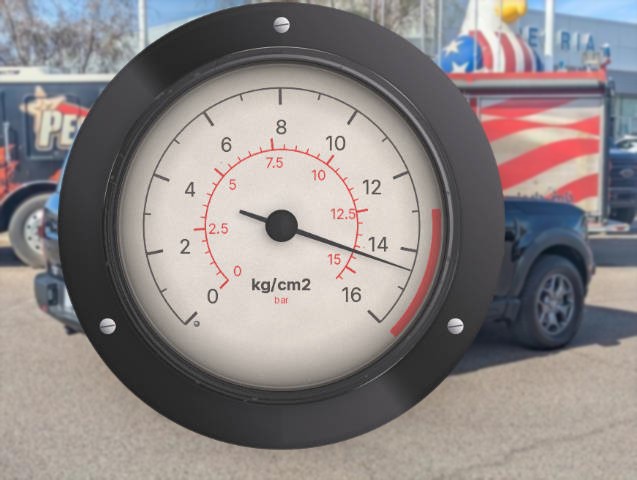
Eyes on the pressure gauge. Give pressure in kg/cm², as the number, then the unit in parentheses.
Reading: 14.5 (kg/cm²)
